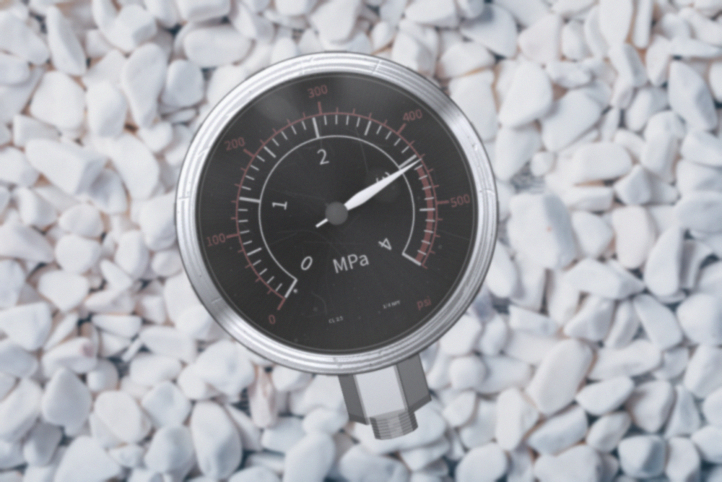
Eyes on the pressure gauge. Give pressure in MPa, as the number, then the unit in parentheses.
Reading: 3.05 (MPa)
